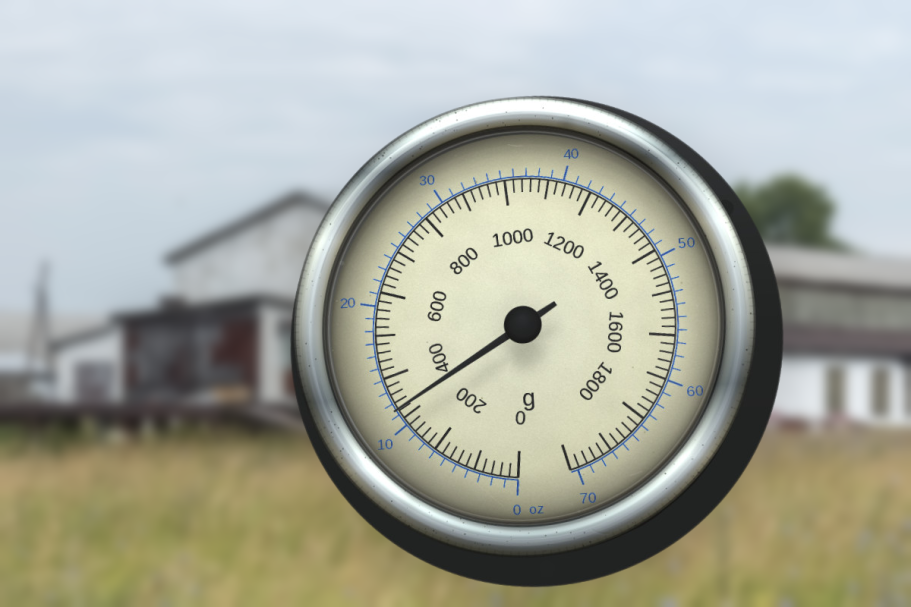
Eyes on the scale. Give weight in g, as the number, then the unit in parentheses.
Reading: 320 (g)
